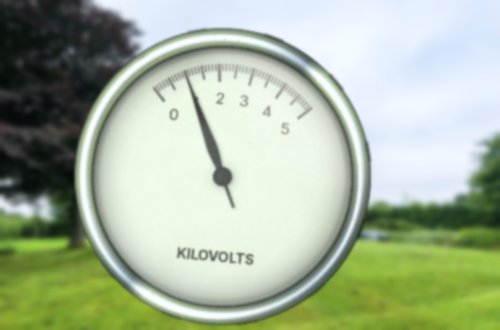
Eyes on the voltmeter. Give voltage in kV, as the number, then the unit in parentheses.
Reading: 1 (kV)
